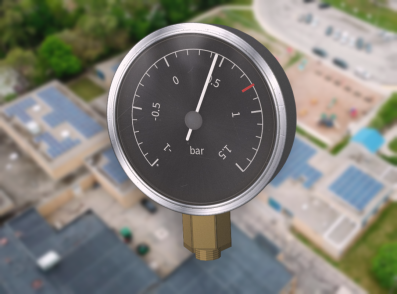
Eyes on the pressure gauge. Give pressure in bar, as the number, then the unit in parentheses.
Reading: 0.45 (bar)
